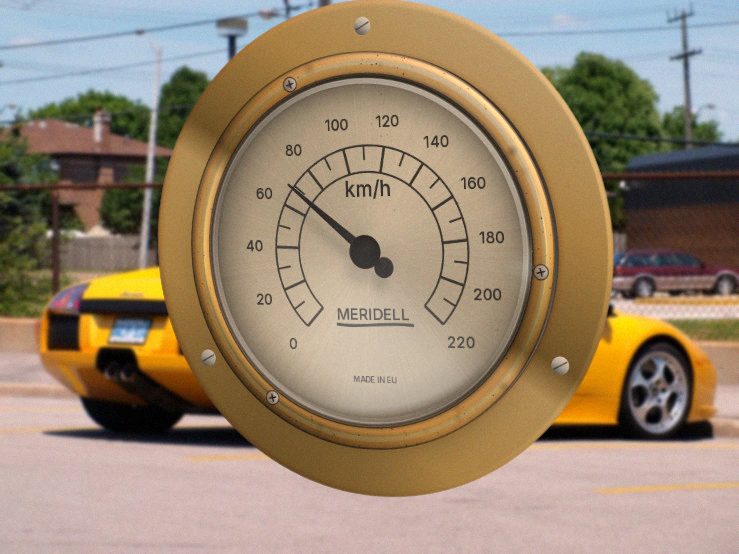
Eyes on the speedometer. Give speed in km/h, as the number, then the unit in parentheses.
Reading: 70 (km/h)
